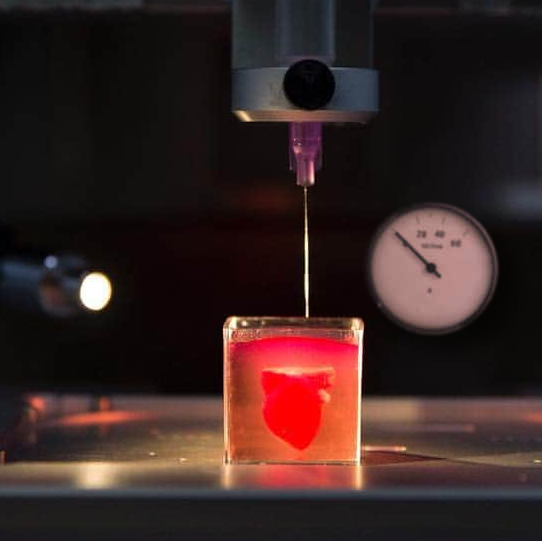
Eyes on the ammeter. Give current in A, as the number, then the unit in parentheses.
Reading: 0 (A)
